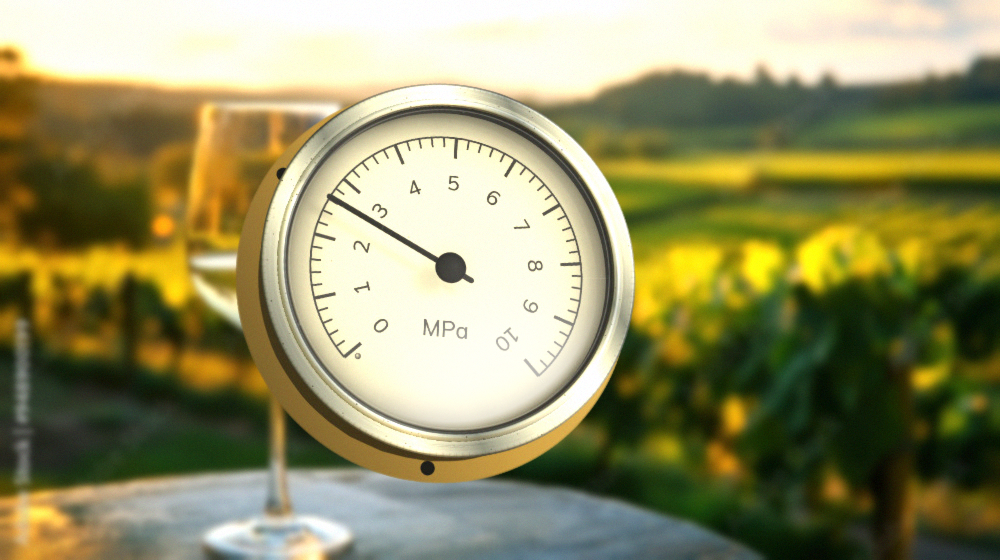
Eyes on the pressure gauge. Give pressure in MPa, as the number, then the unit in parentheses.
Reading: 2.6 (MPa)
